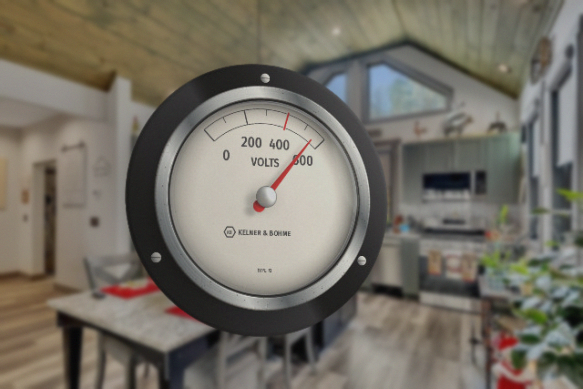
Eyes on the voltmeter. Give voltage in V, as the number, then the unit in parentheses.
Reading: 550 (V)
